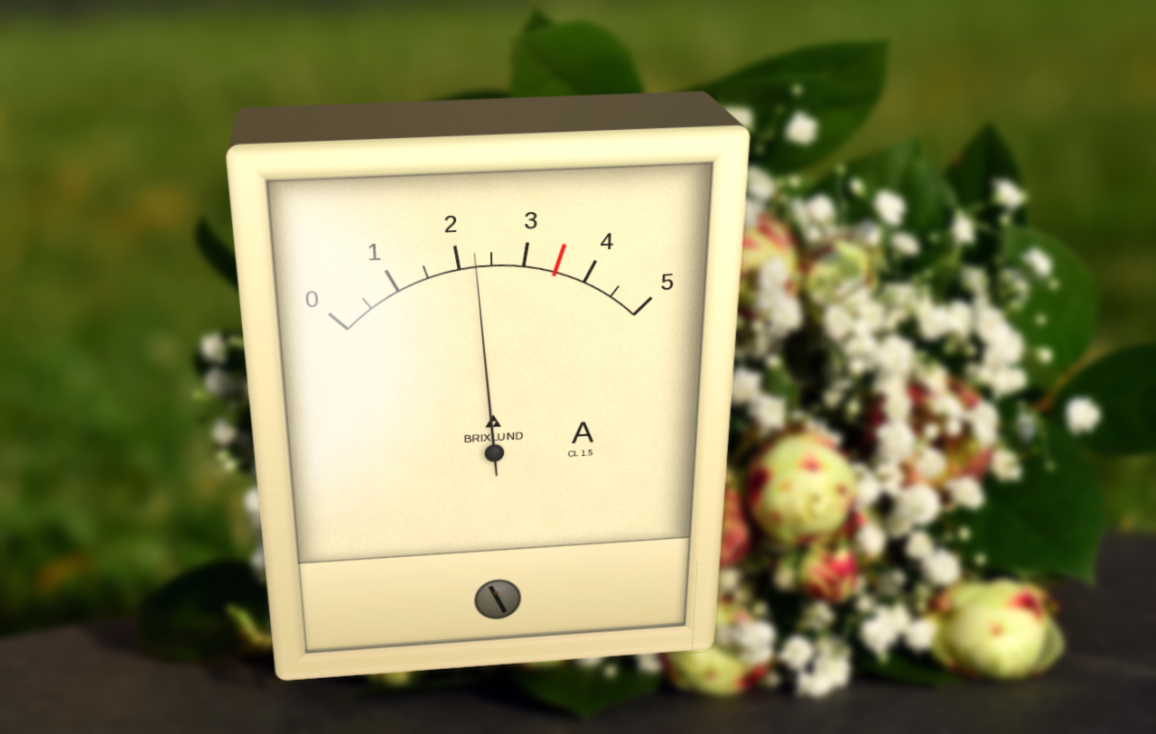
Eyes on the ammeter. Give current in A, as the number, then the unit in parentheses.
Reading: 2.25 (A)
